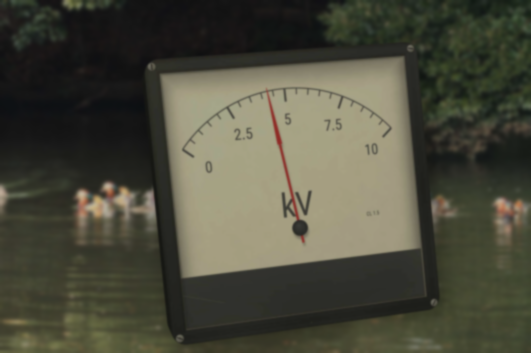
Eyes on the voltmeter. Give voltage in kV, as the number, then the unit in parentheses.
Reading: 4.25 (kV)
